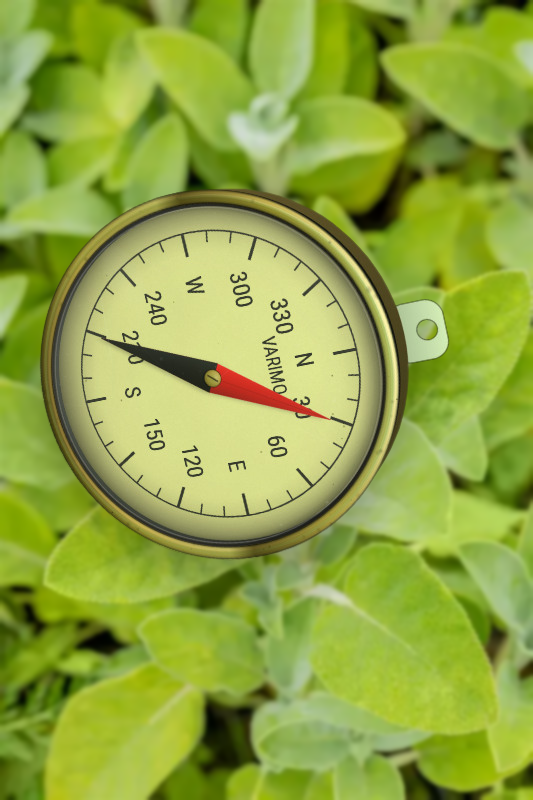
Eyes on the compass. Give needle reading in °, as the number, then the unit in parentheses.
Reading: 30 (°)
